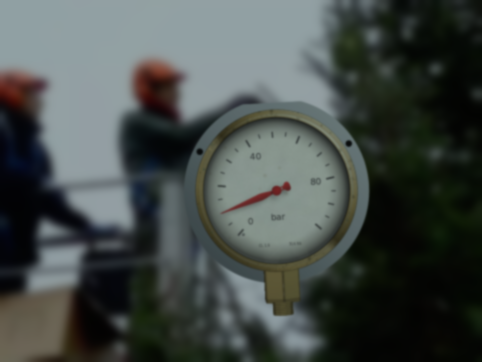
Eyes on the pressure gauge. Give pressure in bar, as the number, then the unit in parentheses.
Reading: 10 (bar)
